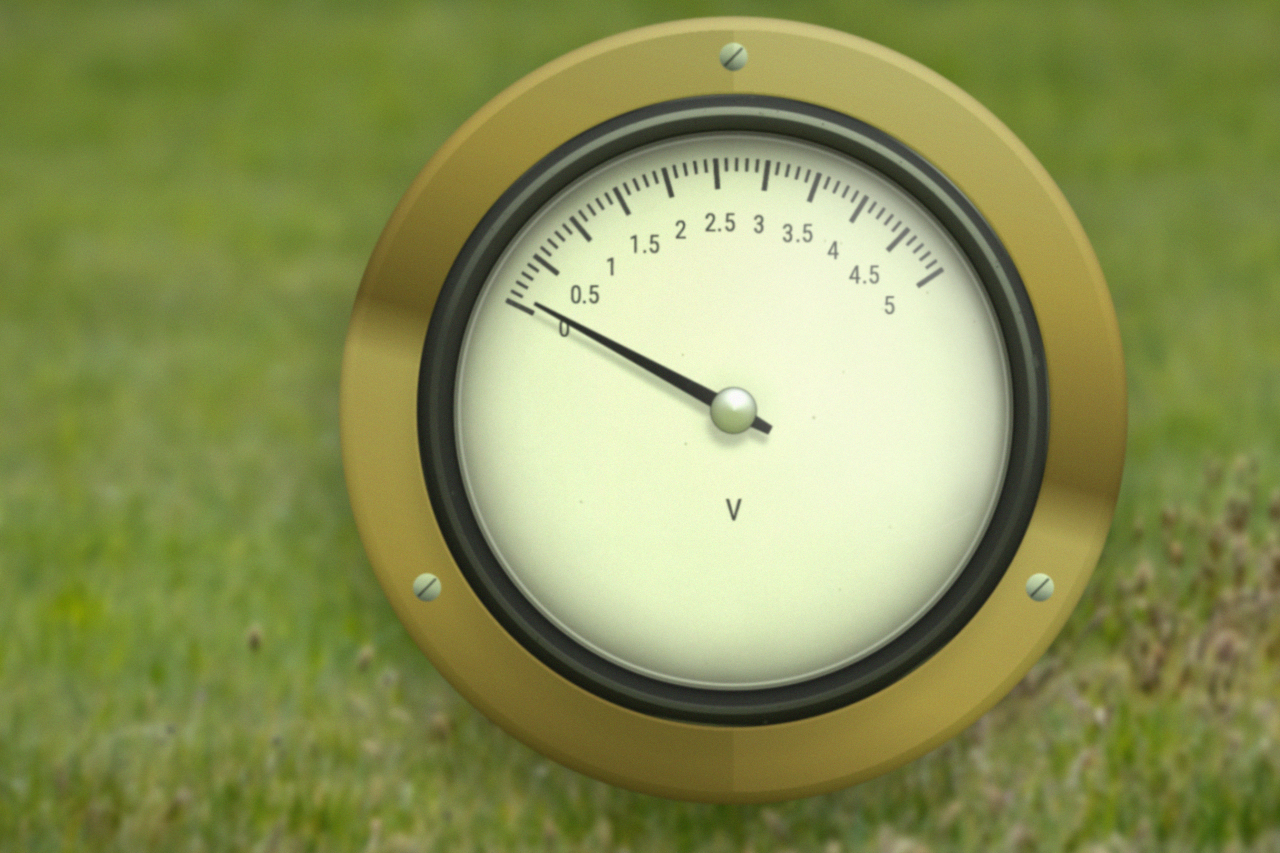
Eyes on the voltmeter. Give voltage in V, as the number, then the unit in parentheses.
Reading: 0.1 (V)
